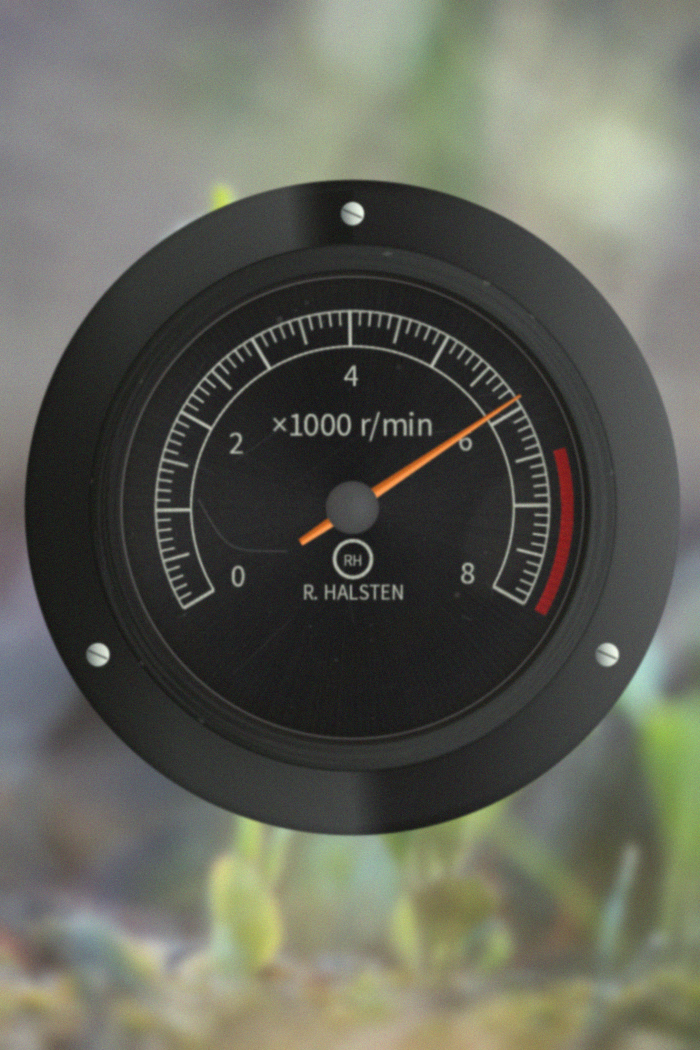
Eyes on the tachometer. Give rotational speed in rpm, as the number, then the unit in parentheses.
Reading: 5900 (rpm)
